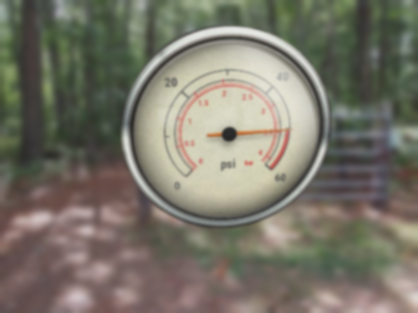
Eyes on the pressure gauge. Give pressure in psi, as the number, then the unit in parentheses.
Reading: 50 (psi)
